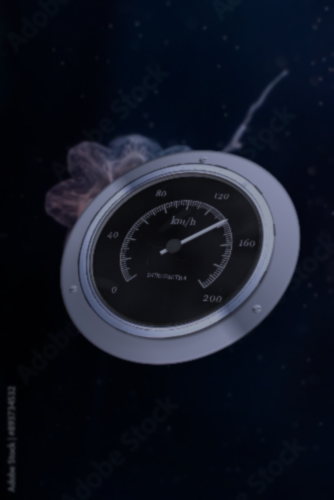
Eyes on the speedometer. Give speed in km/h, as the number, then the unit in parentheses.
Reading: 140 (km/h)
